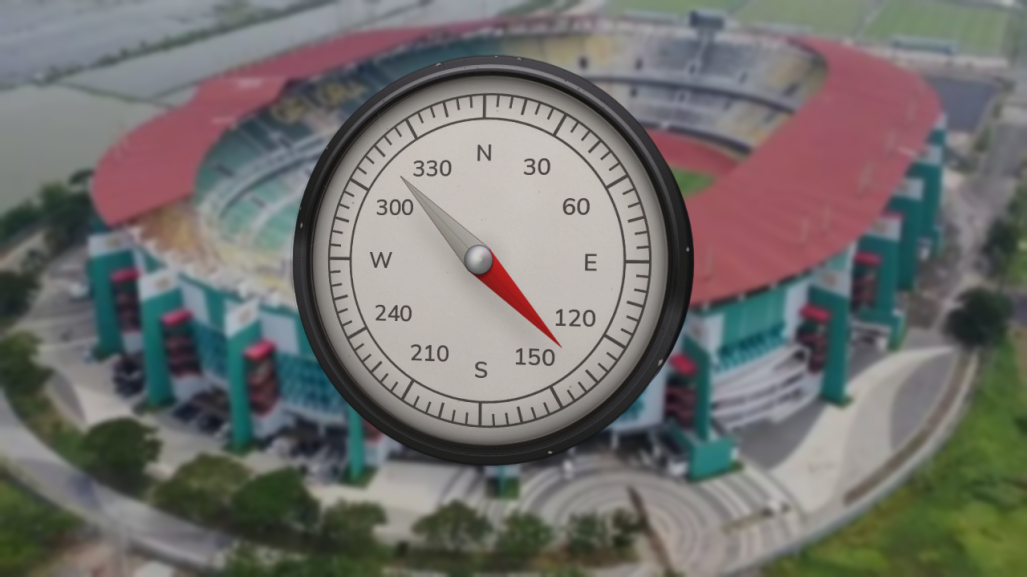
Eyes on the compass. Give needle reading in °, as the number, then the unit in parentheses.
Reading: 135 (°)
